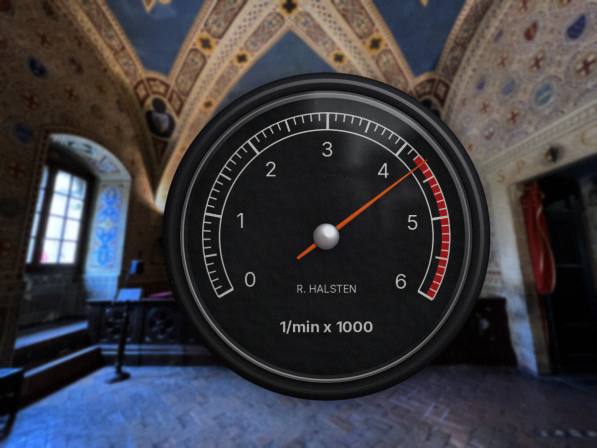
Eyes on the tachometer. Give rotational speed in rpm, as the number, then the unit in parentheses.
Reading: 4300 (rpm)
